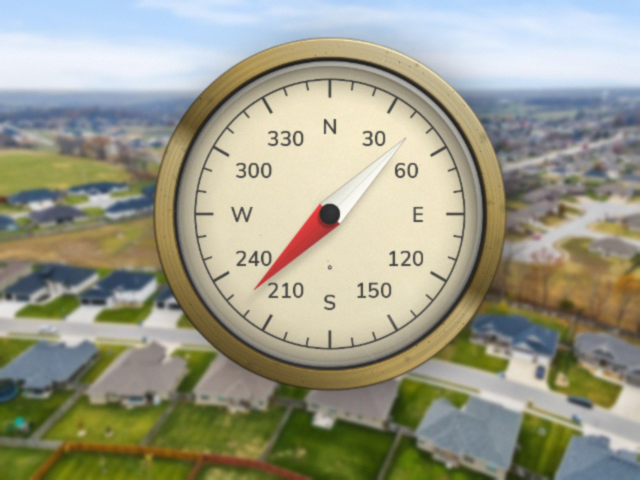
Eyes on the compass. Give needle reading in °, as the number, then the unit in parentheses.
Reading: 225 (°)
